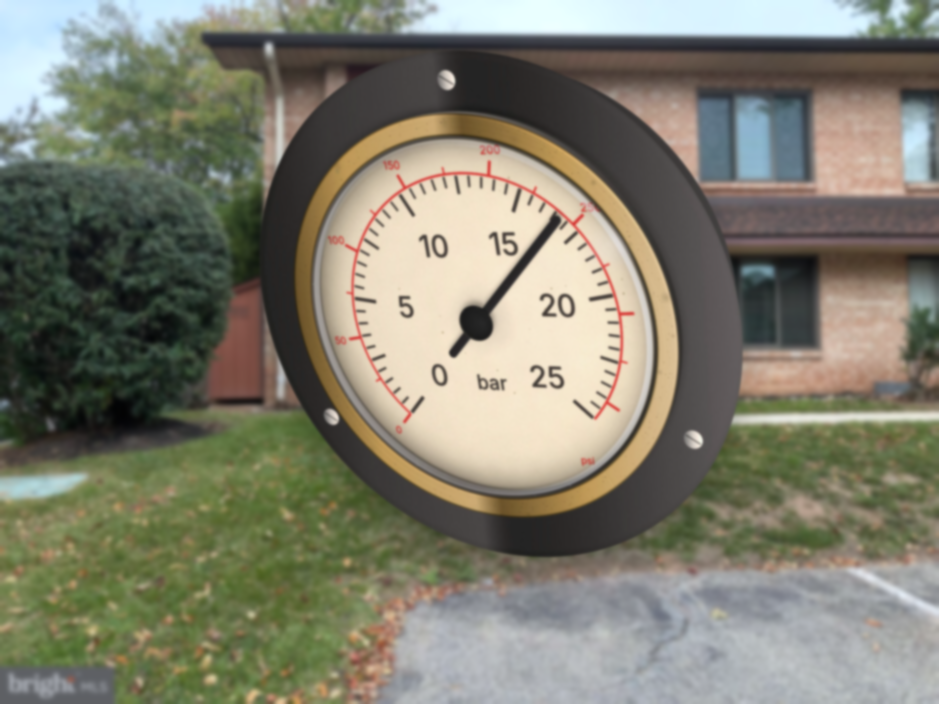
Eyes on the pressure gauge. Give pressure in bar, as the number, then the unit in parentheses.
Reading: 16.75 (bar)
